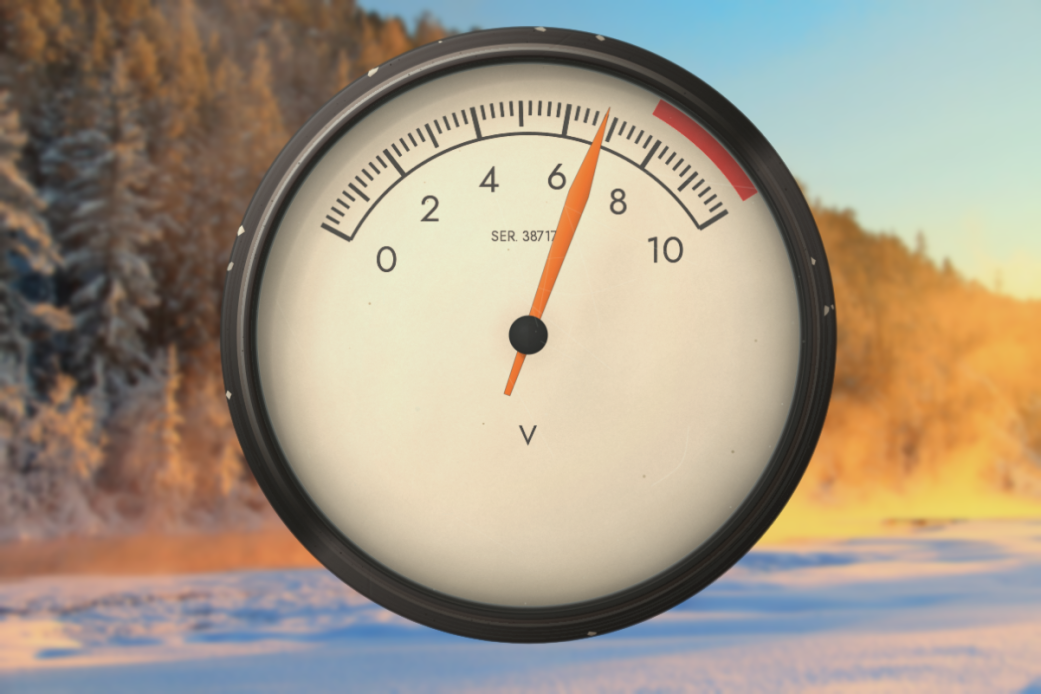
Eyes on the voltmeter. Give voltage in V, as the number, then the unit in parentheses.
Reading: 6.8 (V)
